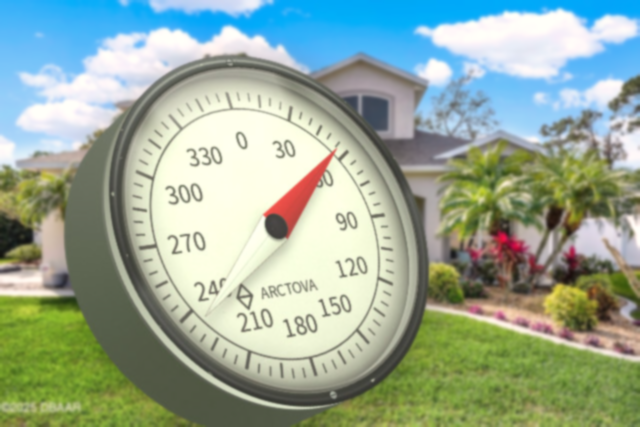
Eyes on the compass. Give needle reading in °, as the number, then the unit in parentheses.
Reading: 55 (°)
